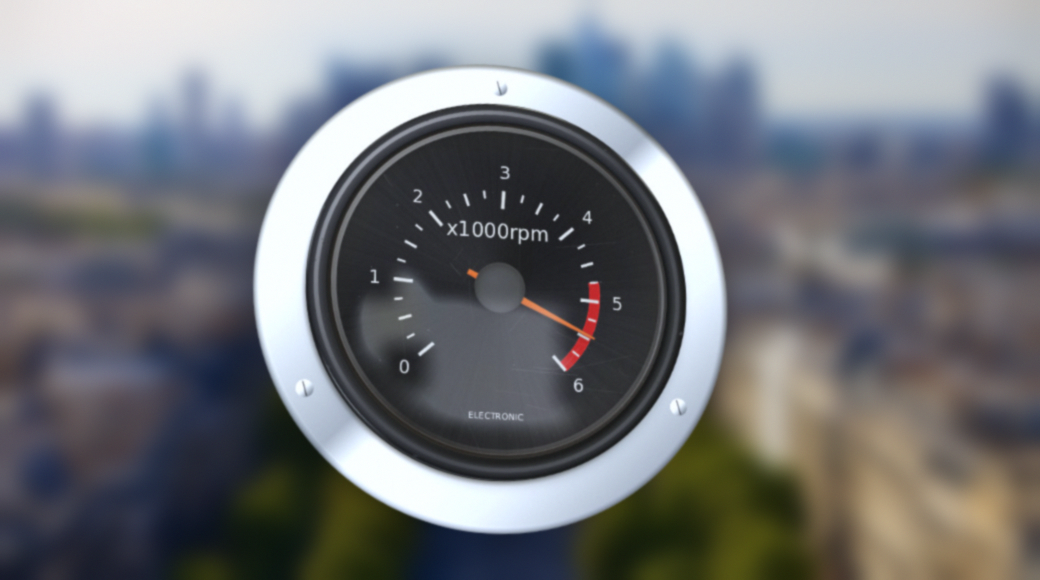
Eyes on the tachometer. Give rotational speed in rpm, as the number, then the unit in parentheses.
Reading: 5500 (rpm)
